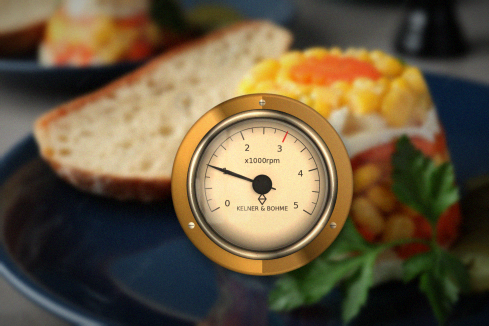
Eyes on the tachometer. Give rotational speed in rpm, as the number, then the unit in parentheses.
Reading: 1000 (rpm)
